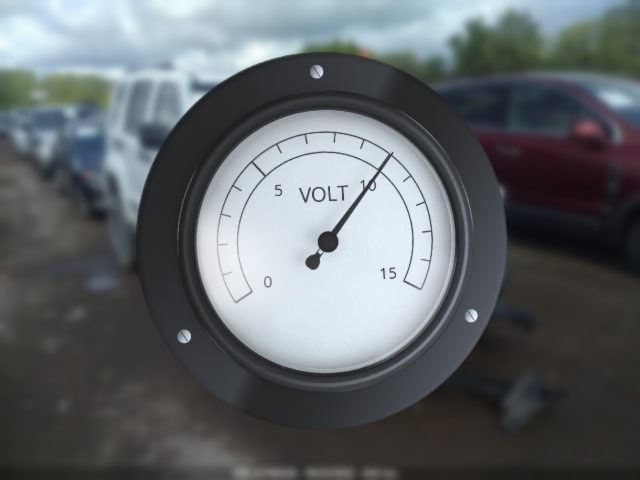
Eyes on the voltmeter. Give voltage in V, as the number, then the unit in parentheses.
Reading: 10 (V)
